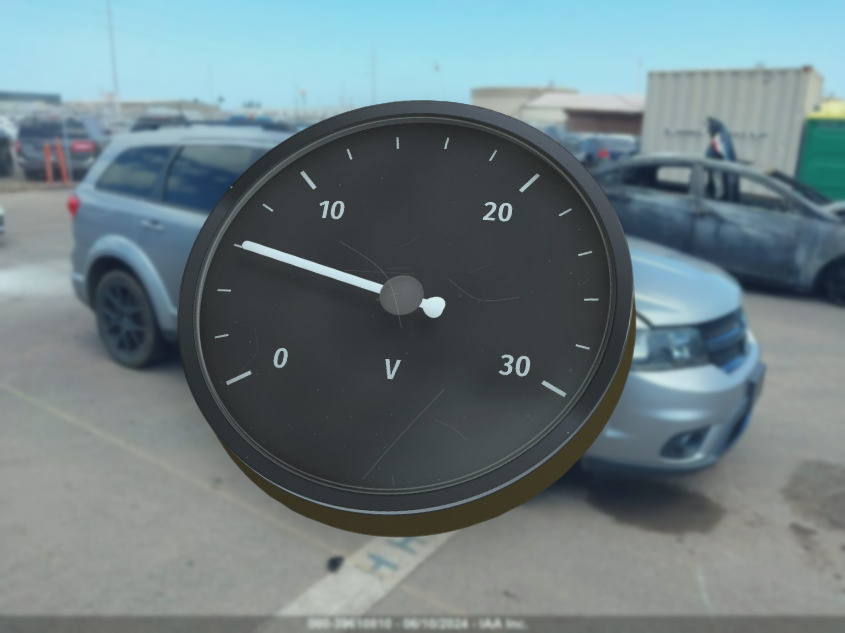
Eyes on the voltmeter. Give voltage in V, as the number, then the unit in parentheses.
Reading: 6 (V)
